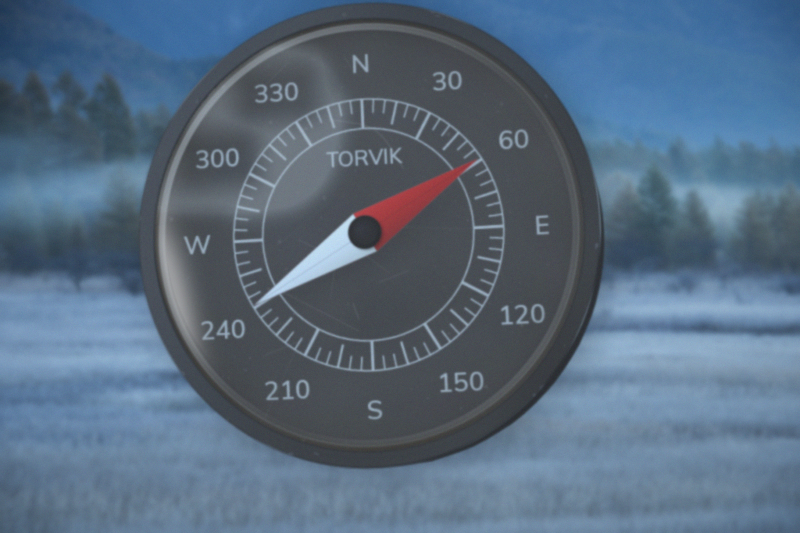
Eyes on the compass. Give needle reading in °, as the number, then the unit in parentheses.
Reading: 60 (°)
